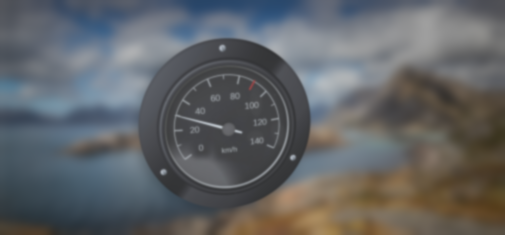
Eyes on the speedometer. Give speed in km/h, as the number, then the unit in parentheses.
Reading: 30 (km/h)
